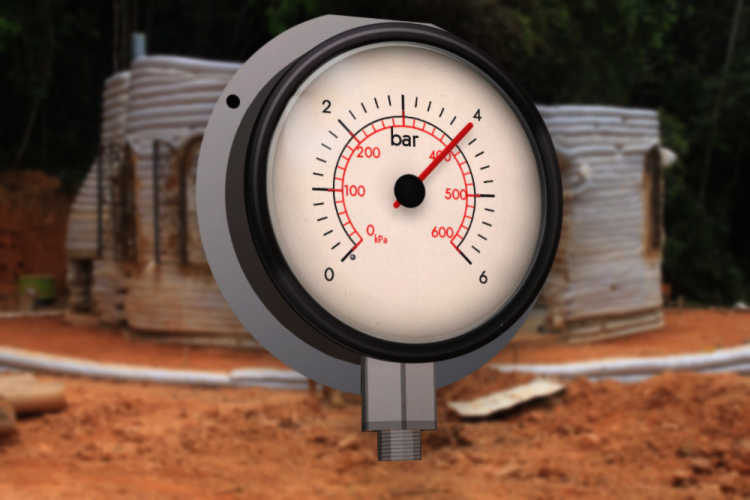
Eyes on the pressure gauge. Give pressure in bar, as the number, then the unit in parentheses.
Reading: 4 (bar)
